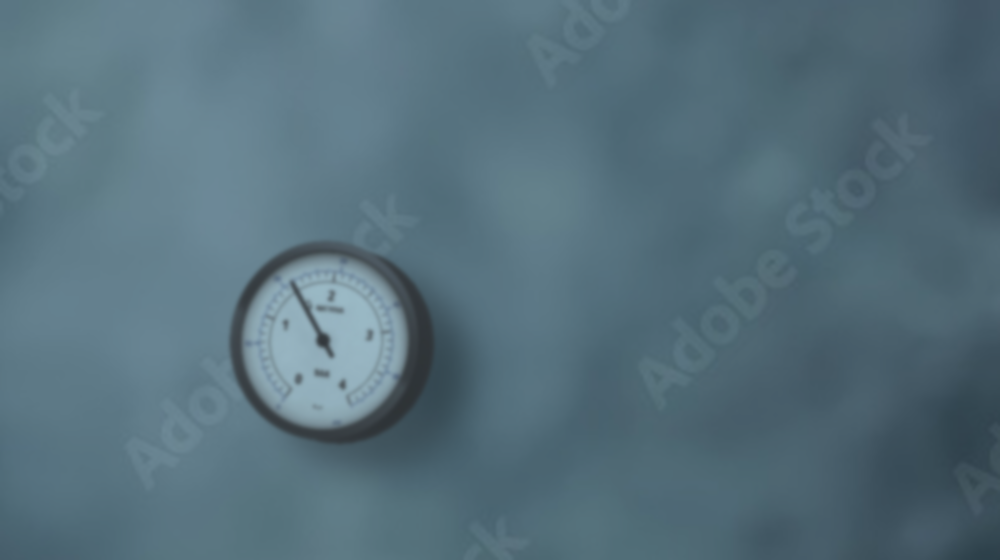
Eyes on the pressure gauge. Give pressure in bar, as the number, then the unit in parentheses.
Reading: 1.5 (bar)
